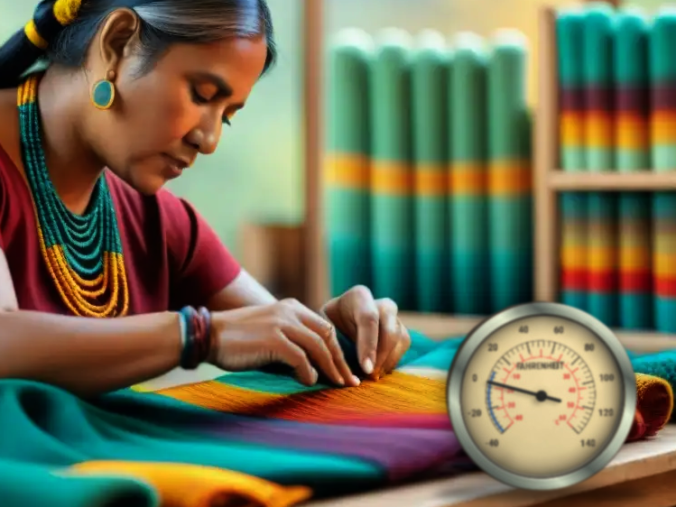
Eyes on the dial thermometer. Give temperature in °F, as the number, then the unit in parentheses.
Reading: 0 (°F)
